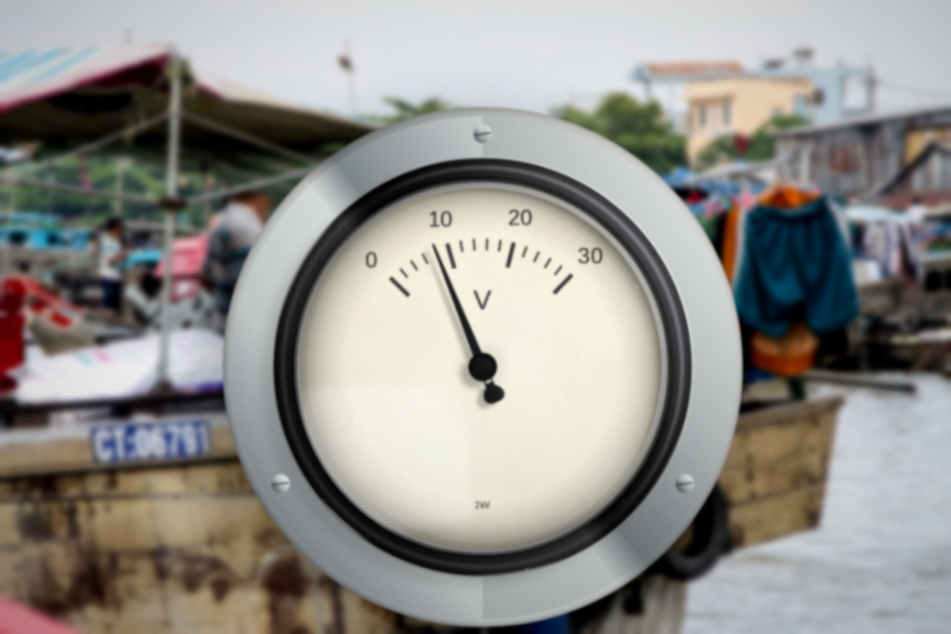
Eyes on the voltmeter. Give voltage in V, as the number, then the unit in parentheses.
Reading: 8 (V)
